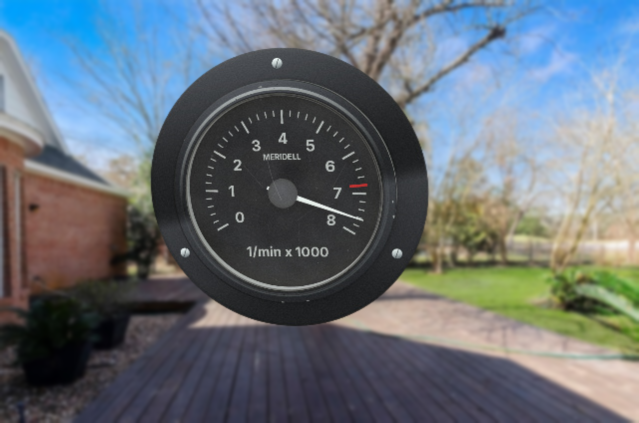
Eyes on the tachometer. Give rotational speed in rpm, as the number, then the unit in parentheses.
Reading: 7600 (rpm)
